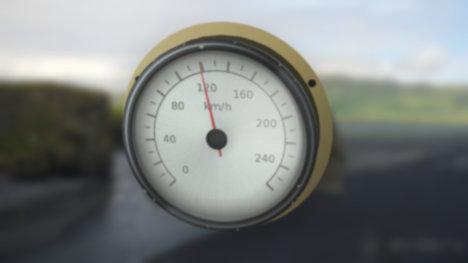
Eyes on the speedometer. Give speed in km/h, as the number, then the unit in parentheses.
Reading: 120 (km/h)
